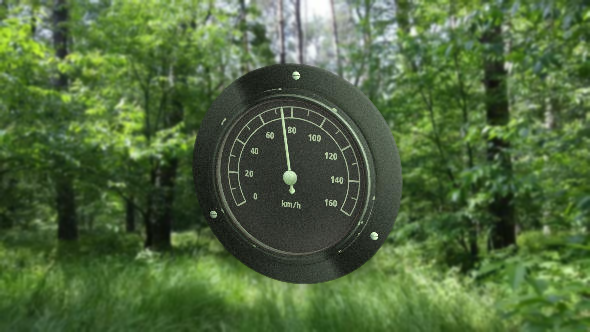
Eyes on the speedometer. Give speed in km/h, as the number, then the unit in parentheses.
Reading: 75 (km/h)
